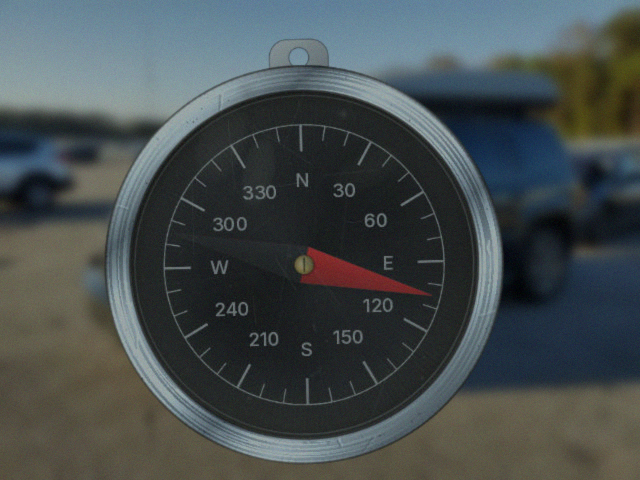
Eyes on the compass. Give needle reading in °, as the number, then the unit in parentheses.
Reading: 105 (°)
